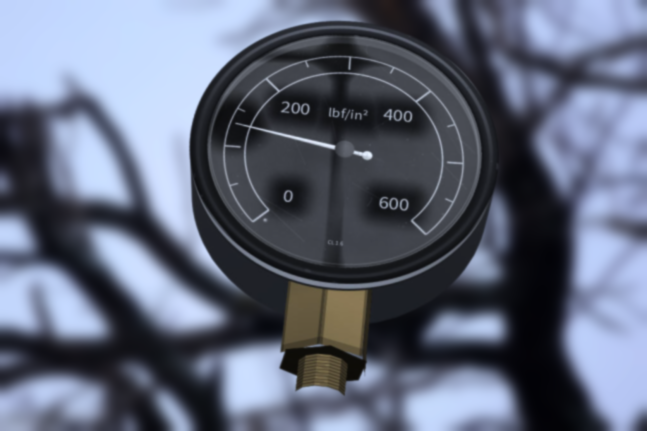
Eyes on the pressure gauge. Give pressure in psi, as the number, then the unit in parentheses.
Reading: 125 (psi)
